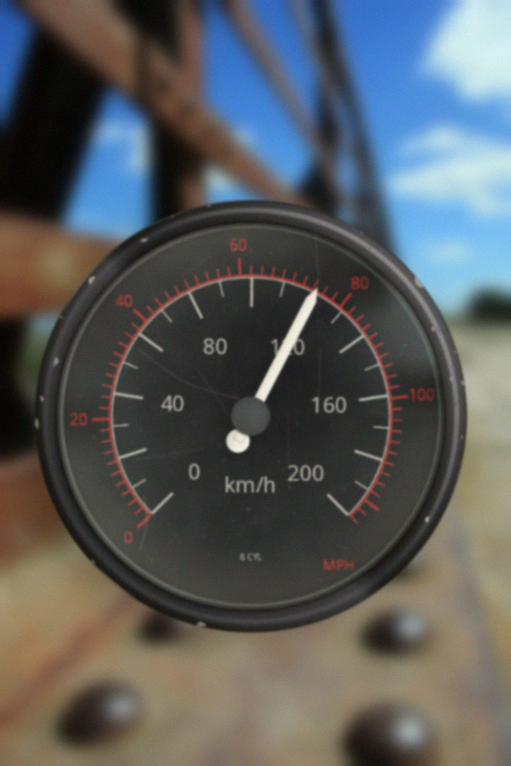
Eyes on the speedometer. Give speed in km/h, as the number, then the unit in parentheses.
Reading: 120 (km/h)
